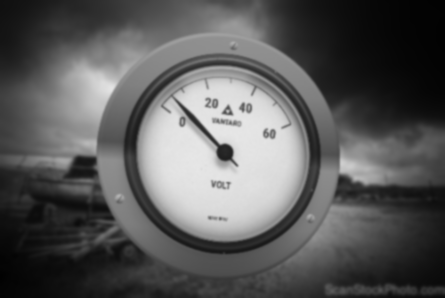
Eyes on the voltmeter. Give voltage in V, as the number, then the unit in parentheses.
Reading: 5 (V)
